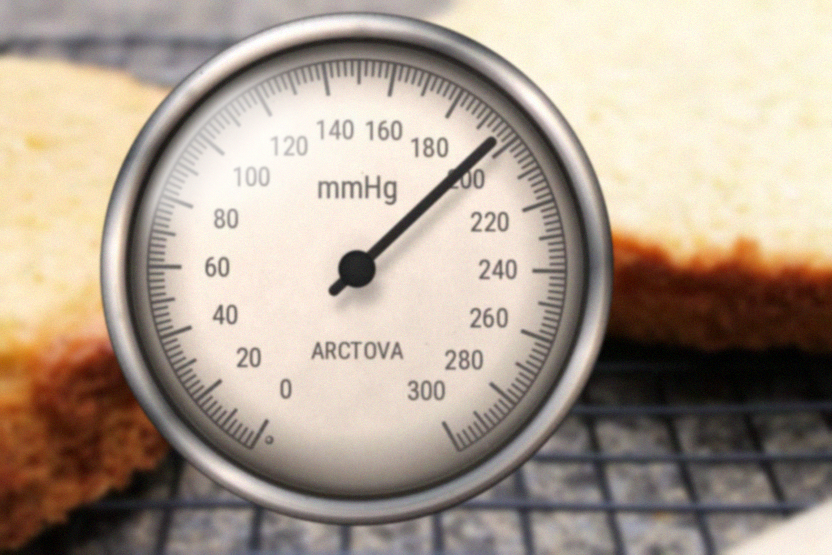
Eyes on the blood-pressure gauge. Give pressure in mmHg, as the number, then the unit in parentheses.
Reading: 196 (mmHg)
